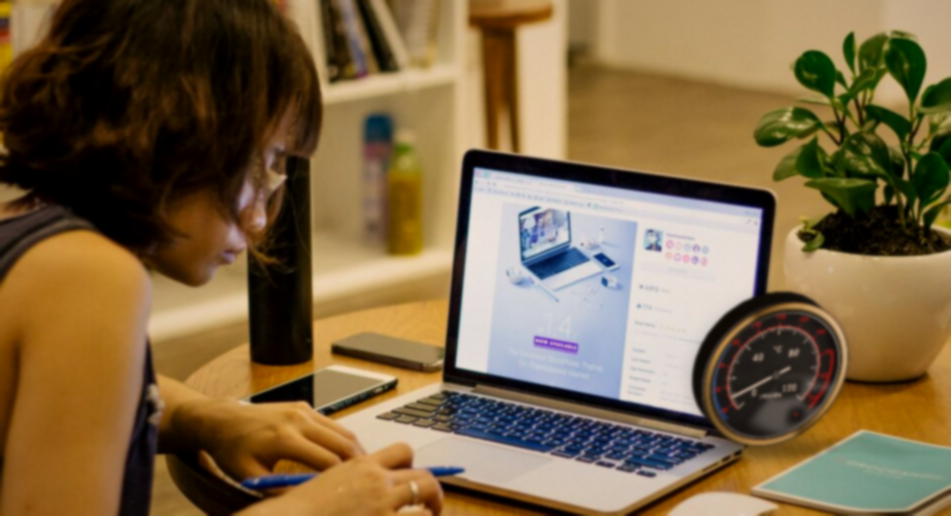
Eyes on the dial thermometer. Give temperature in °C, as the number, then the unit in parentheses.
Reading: 10 (°C)
